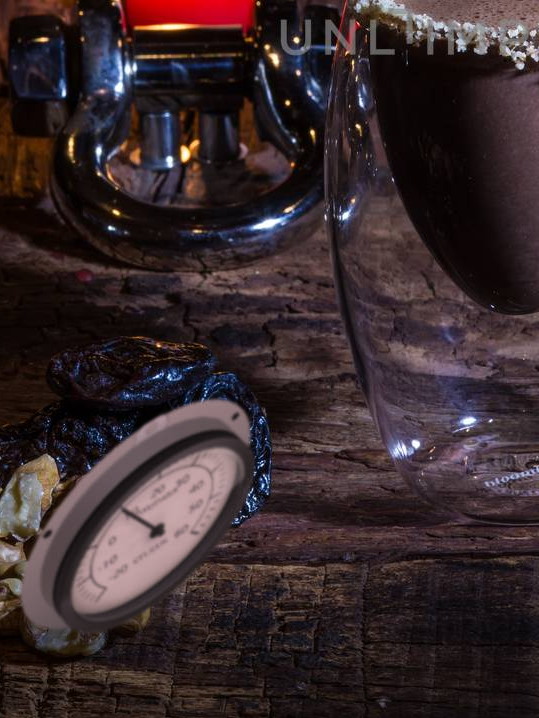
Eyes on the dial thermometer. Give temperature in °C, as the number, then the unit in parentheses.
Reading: 10 (°C)
